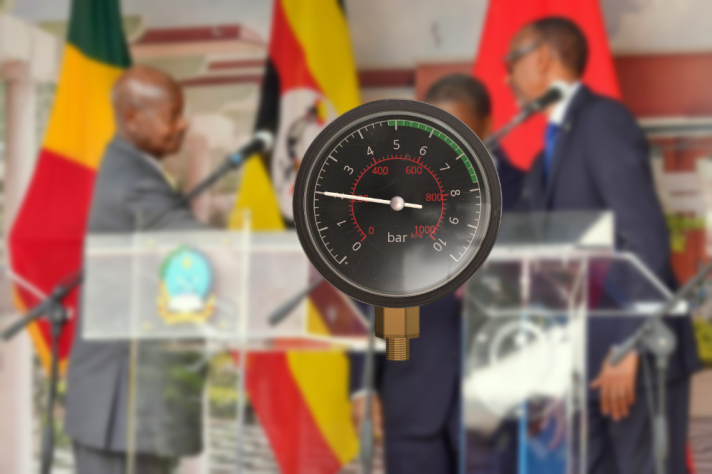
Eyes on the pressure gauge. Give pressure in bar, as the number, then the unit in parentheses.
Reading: 2 (bar)
